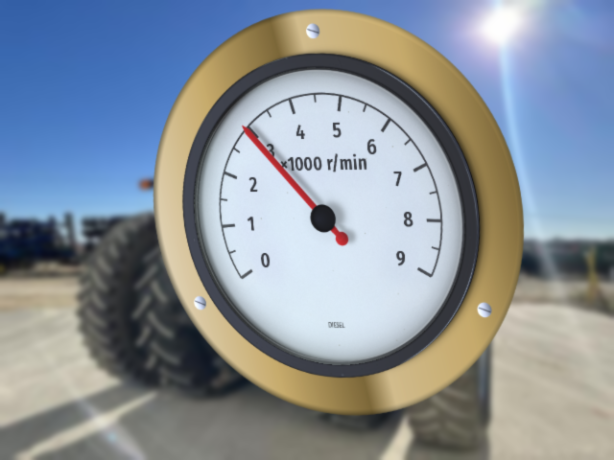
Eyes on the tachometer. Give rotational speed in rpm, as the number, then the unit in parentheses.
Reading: 3000 (rpm)
